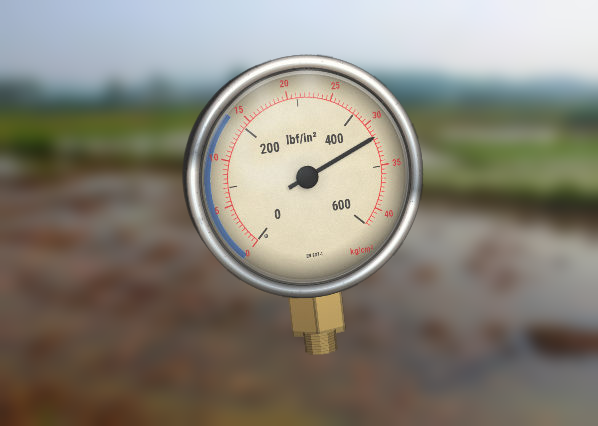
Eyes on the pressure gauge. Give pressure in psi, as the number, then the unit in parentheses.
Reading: 450 (psi)
